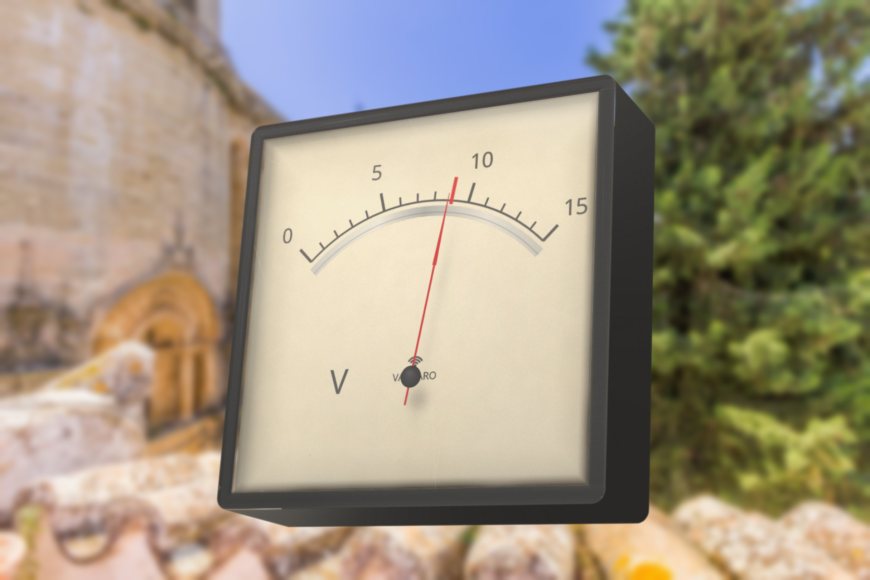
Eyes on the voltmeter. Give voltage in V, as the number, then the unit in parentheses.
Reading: 9 (V)
